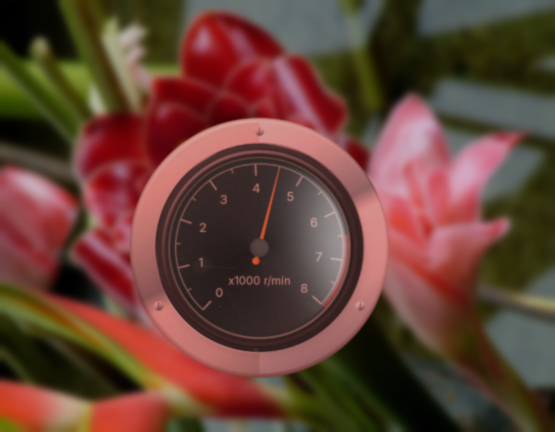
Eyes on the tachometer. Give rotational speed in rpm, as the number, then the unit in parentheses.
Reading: 4500 (rpm)
